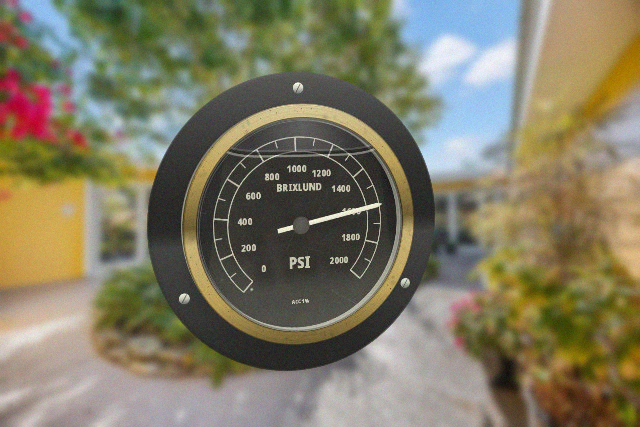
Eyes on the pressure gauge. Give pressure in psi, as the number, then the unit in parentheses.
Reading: 1600 (psi)
